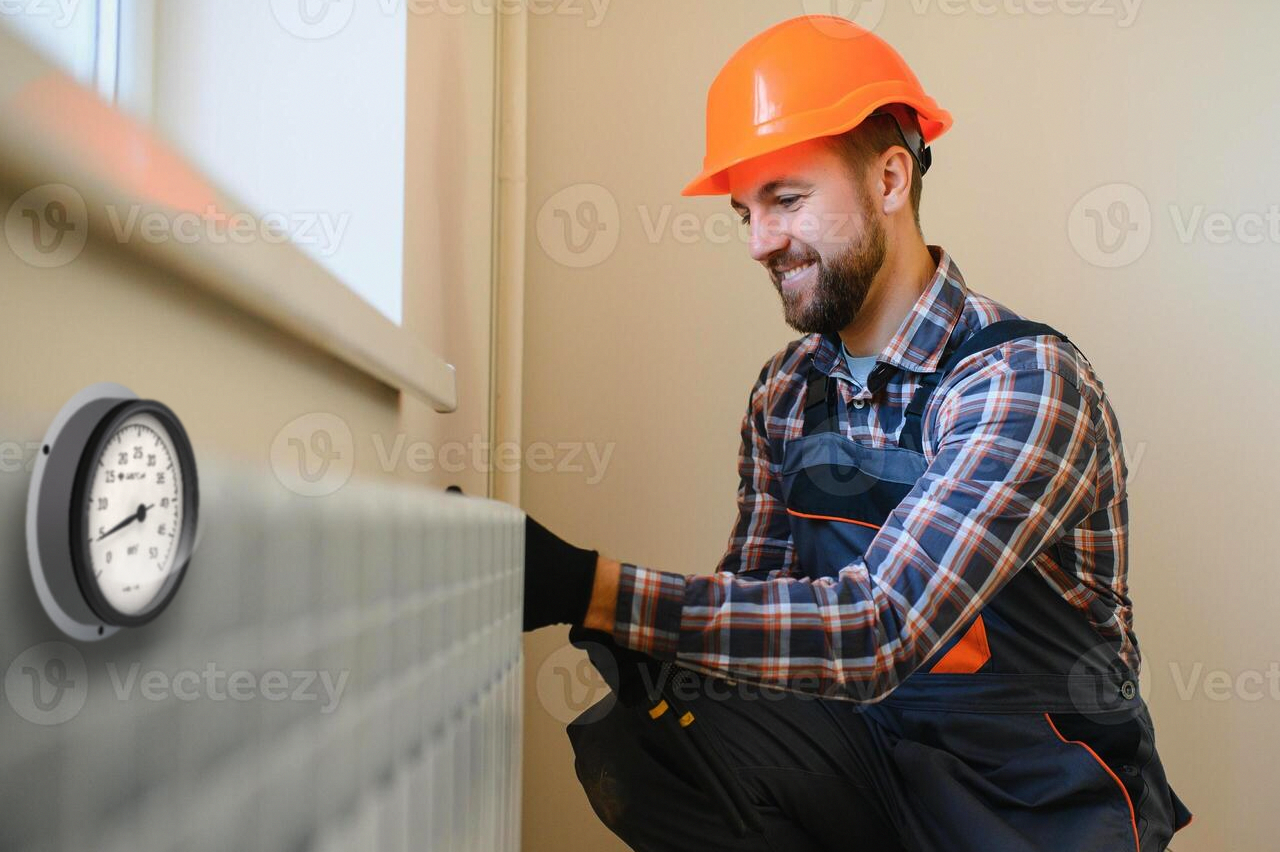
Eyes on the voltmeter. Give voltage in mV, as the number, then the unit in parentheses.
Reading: 5 (mV)
